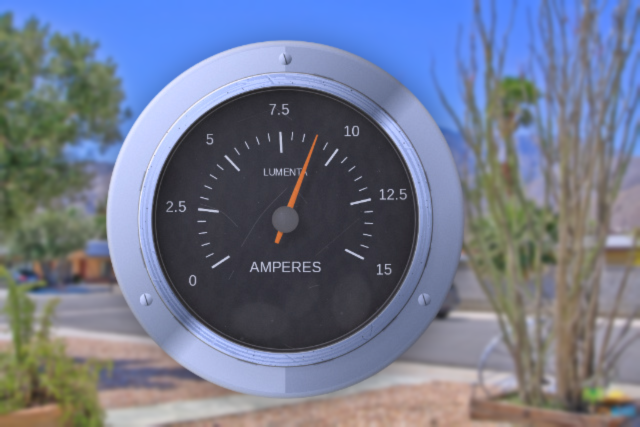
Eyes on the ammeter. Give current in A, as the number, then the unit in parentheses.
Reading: 9 (A)
